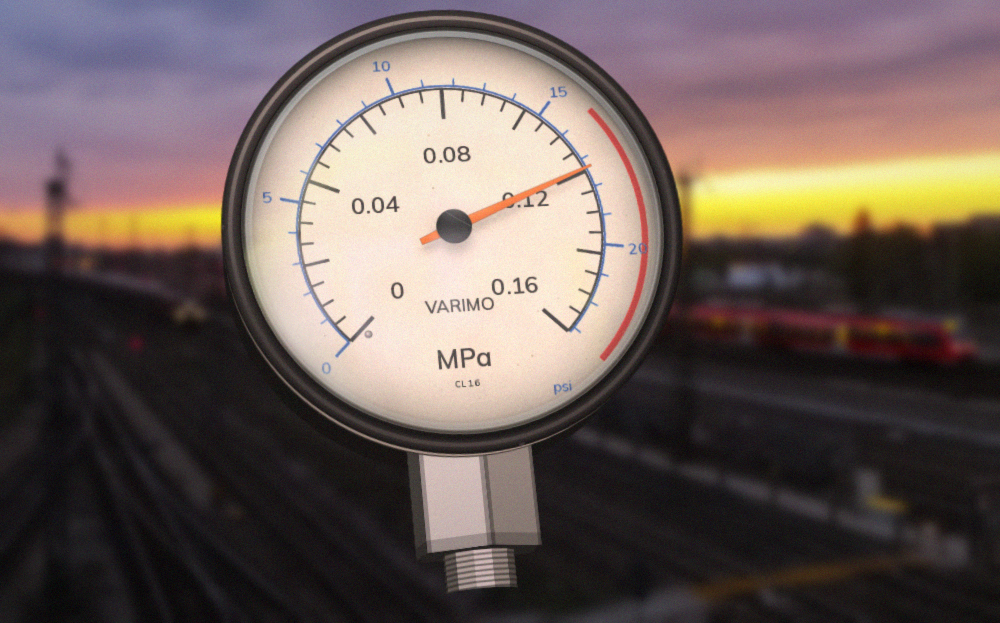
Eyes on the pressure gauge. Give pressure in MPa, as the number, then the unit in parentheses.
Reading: 0.12 (MPa)
